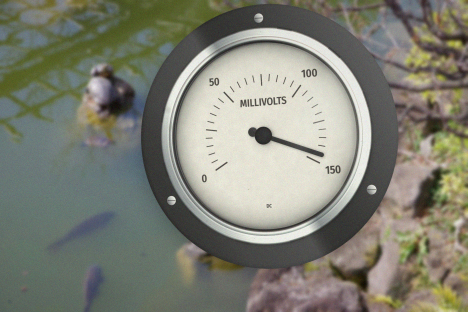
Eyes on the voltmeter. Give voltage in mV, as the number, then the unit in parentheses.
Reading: 145 (mV)
